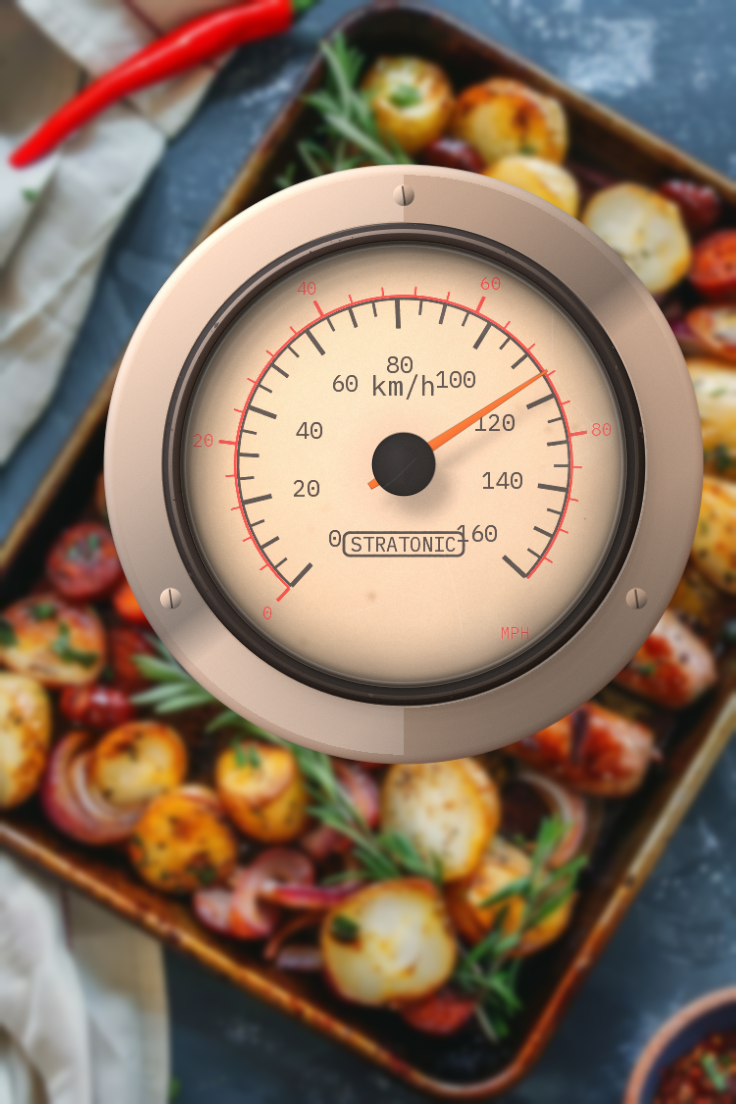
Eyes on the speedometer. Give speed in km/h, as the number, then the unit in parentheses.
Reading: 115 (km/h)
